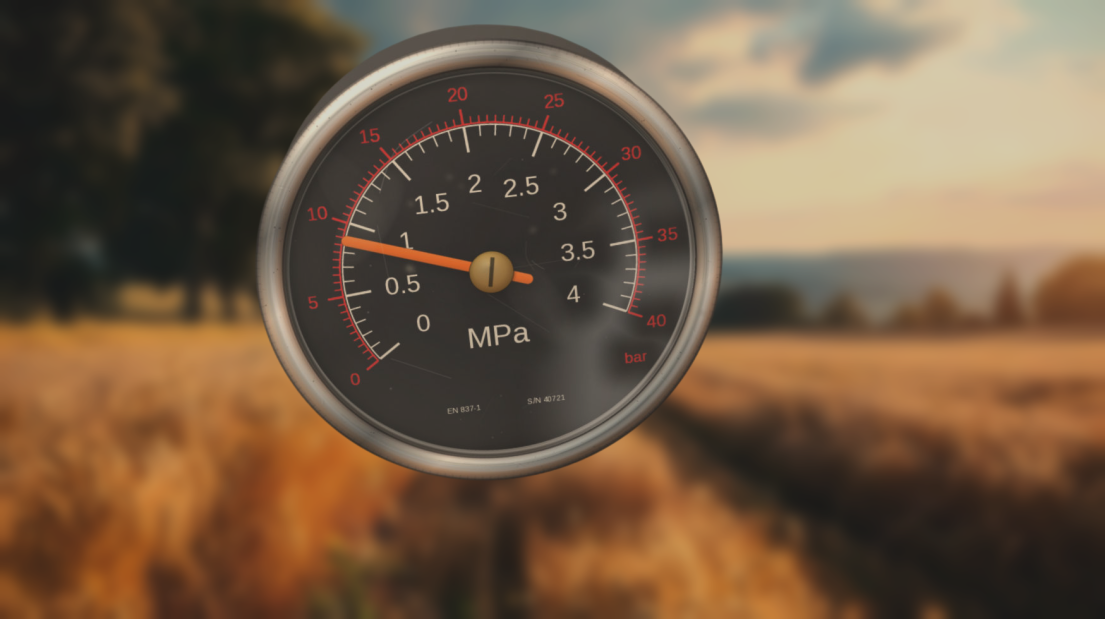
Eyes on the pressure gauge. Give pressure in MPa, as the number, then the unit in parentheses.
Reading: 0.9 (MPa)
